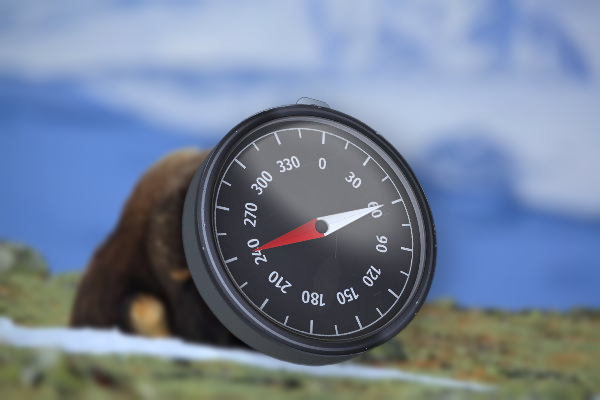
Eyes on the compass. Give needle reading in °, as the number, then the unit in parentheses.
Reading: 240 (°)
